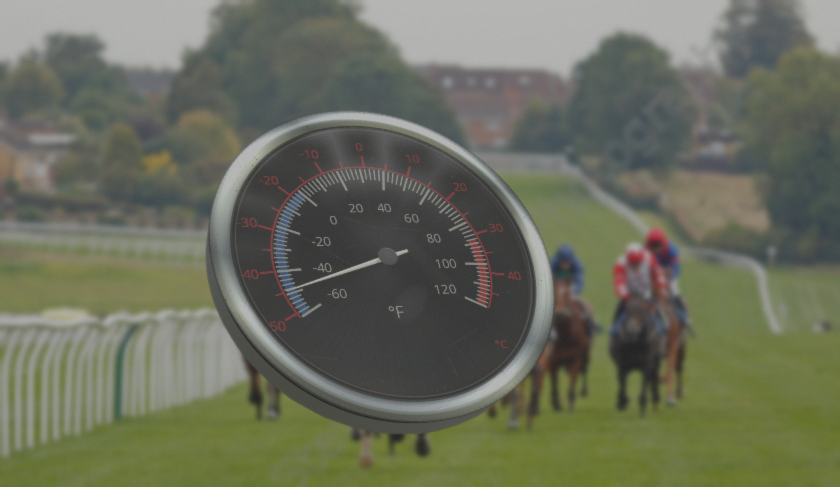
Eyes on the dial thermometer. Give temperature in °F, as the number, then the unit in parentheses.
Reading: -50 (°F)
